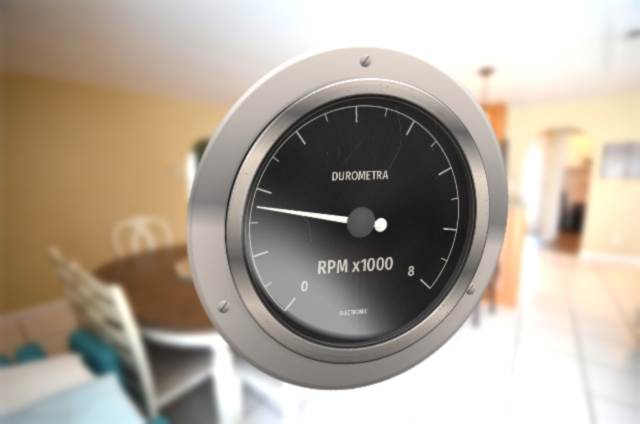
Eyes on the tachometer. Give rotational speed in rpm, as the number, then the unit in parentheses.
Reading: 1750 (rpm)
